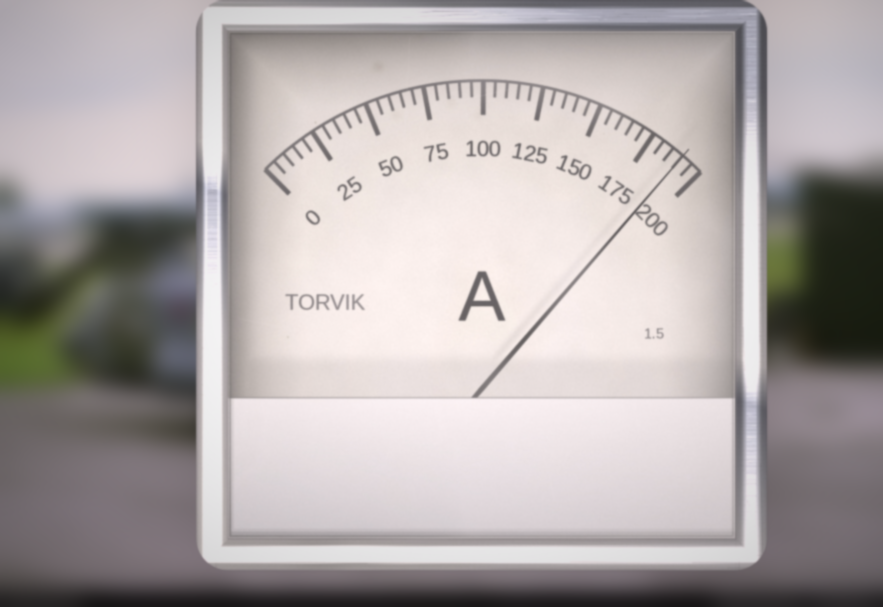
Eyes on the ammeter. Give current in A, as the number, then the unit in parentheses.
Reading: 190 (A)
